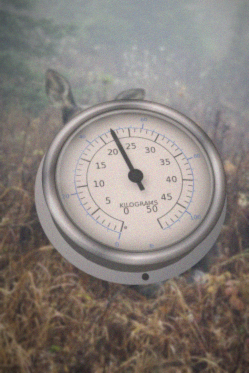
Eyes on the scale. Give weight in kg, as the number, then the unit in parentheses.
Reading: 22 (kg)
